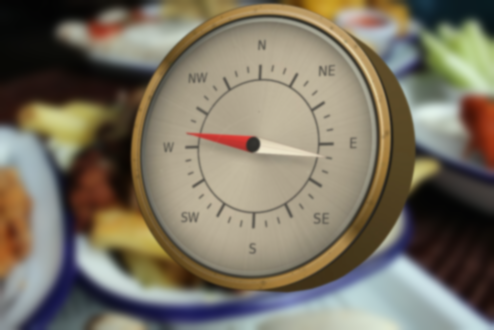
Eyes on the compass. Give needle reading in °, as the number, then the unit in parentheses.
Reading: 280 (°)
